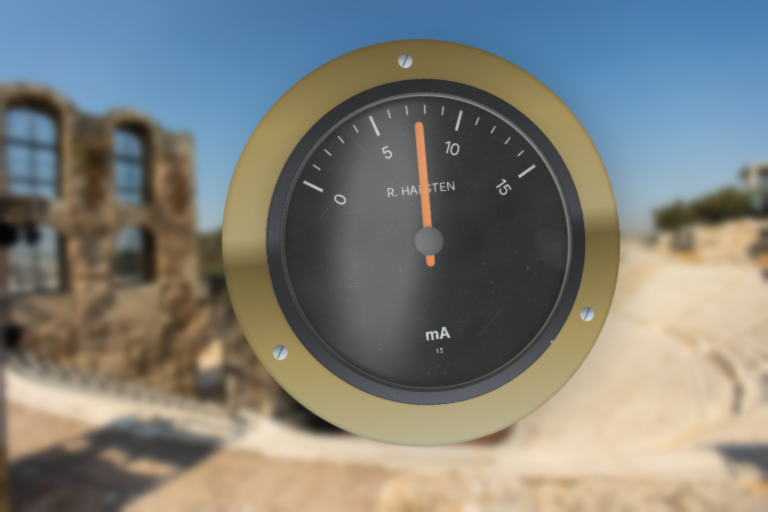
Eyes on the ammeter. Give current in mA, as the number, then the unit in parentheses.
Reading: 7.5 (mA)
